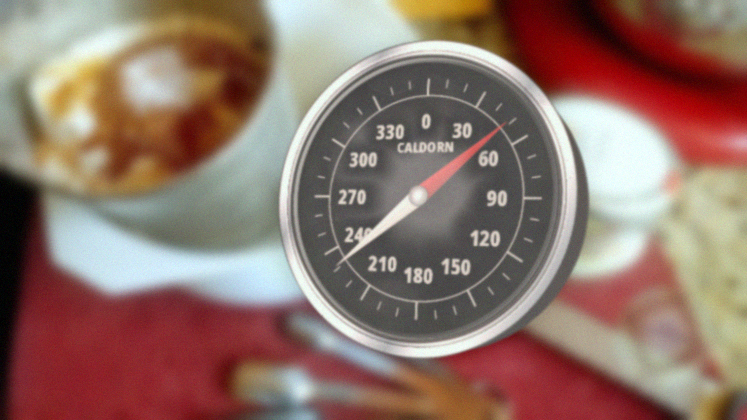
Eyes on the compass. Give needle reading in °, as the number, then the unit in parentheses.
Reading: 50 (°)
